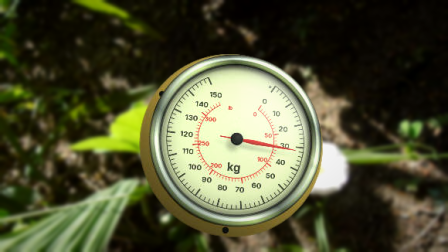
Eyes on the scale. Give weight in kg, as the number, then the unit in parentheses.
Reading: 32 (kg)
